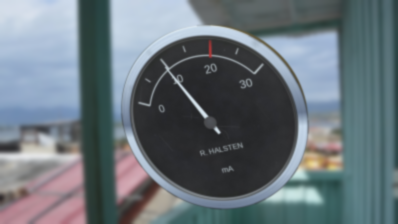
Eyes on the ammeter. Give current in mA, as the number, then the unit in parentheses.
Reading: 10 (mA)
